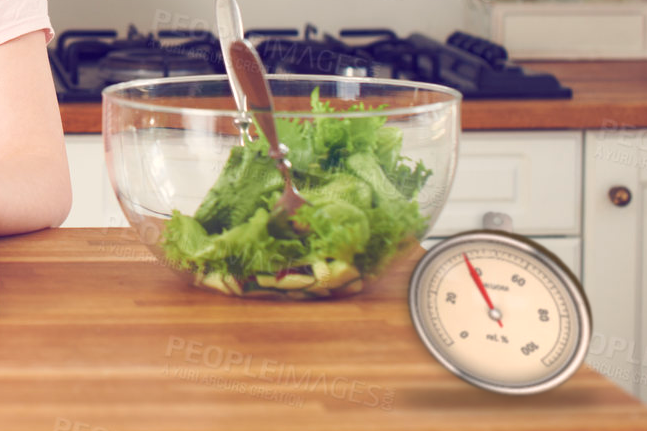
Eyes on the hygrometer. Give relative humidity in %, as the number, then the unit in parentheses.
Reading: 40 (%)
